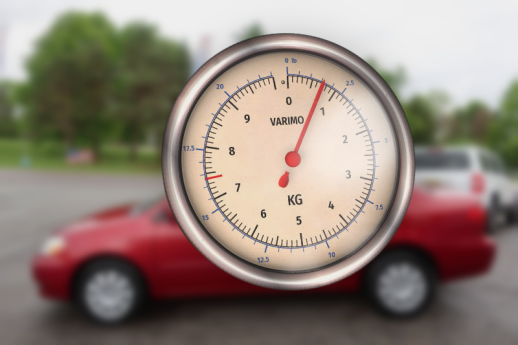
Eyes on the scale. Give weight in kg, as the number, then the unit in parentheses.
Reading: 0.7 (kg)
